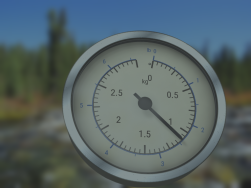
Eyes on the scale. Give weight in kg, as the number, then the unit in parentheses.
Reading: 1.1 (kg)
